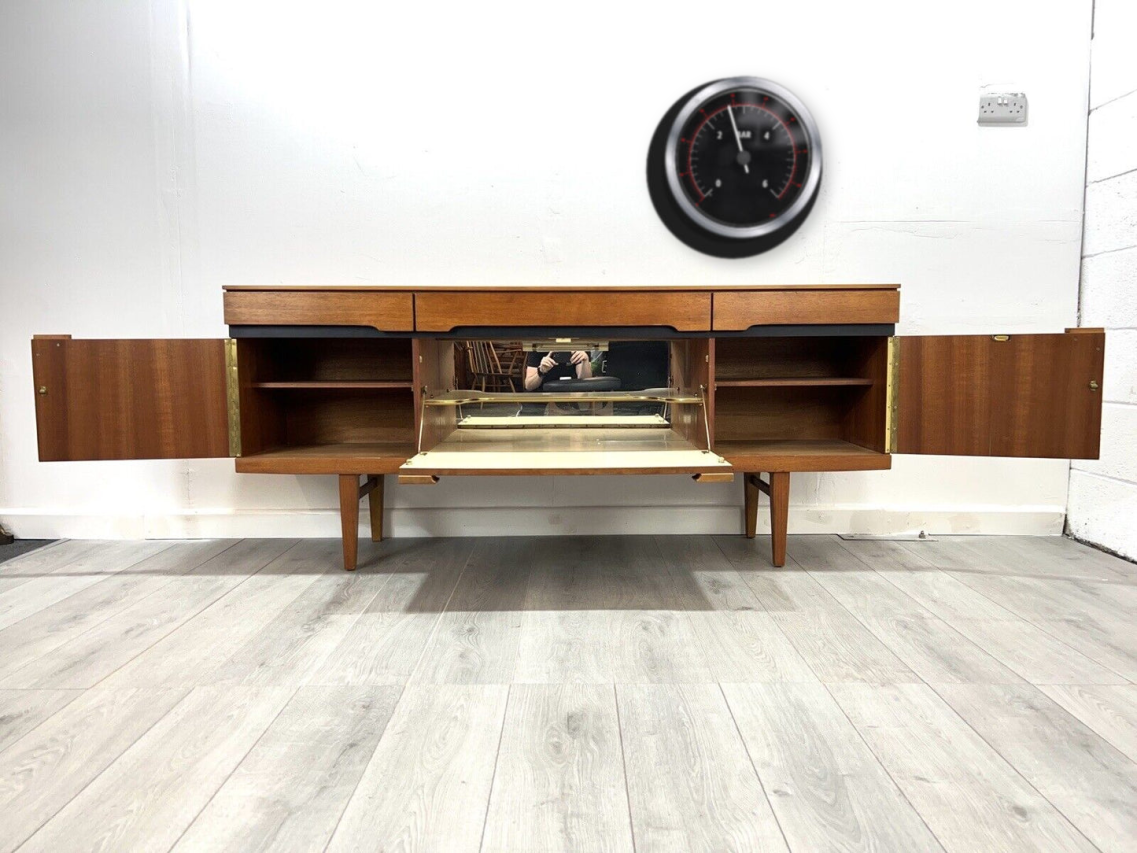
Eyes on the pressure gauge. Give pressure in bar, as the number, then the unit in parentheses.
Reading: 2.6 (bar)
